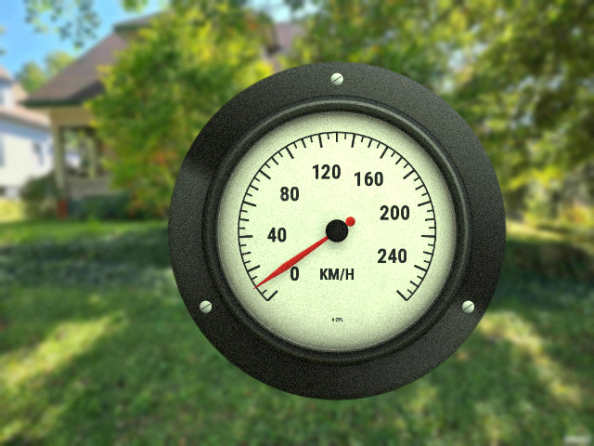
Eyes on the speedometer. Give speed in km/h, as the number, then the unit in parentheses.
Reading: 10 (km/h)
